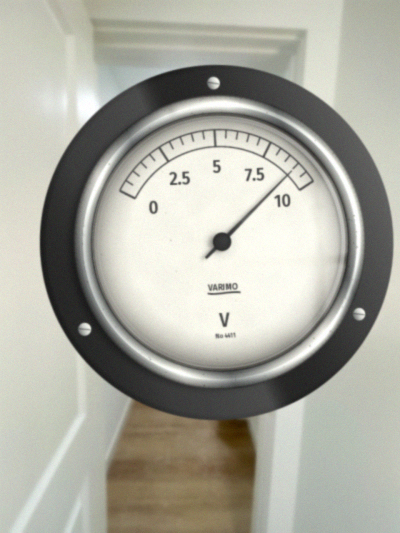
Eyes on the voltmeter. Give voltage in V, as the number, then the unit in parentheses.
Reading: 9 (V)
